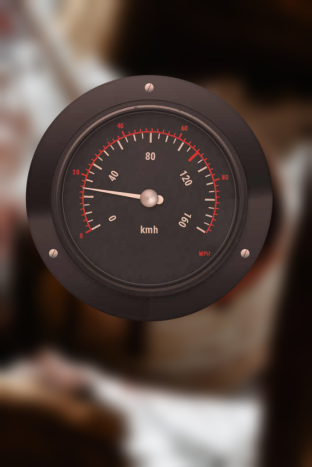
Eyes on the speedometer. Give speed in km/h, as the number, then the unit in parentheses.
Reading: 25 (km/h)
